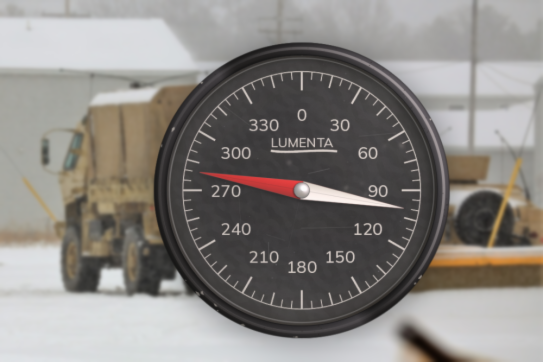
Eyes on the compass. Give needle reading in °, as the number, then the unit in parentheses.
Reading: 280 (°)
